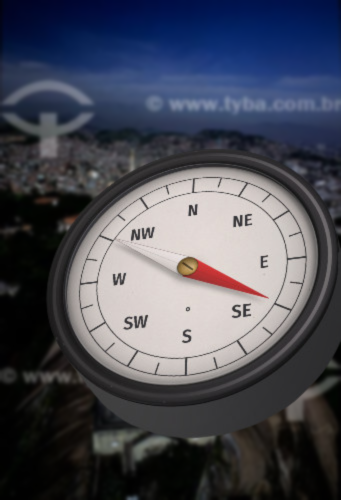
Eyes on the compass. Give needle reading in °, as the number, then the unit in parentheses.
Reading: 120 (°)
